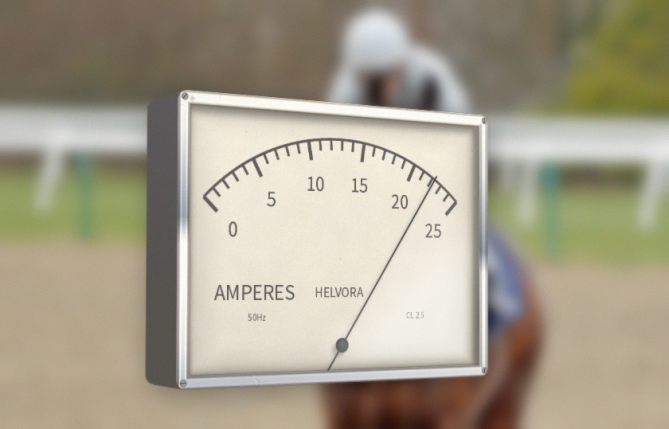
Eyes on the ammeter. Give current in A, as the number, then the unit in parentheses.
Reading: 22 (A)
